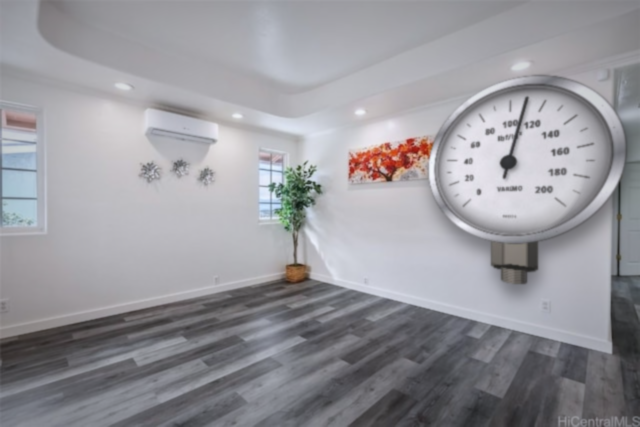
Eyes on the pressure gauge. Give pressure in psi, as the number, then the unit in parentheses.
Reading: 110 (psi)
